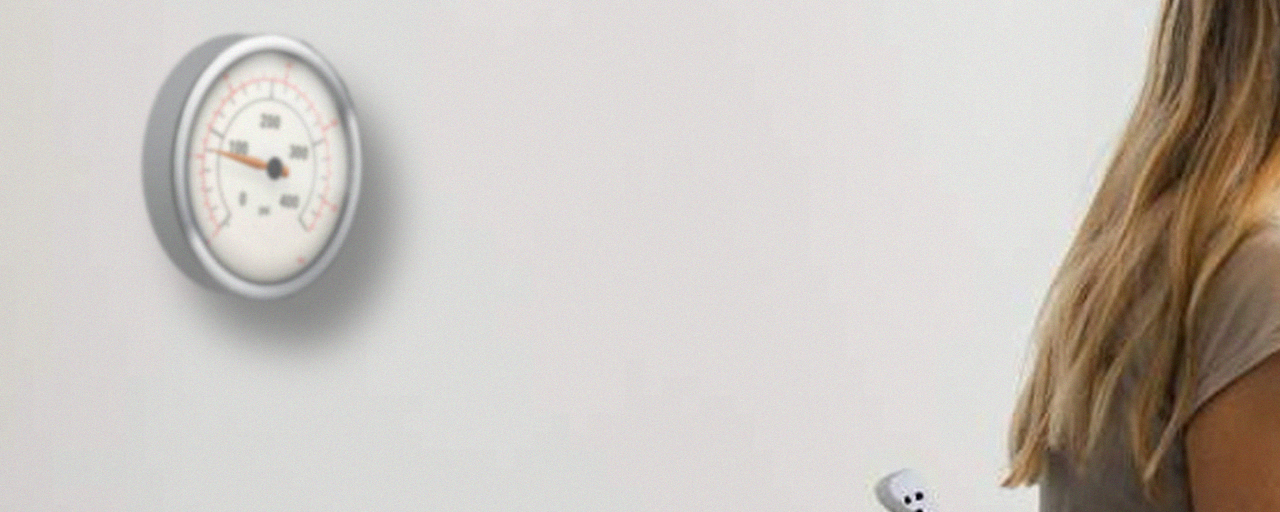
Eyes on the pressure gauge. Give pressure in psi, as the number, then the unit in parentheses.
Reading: 80 (psi)
